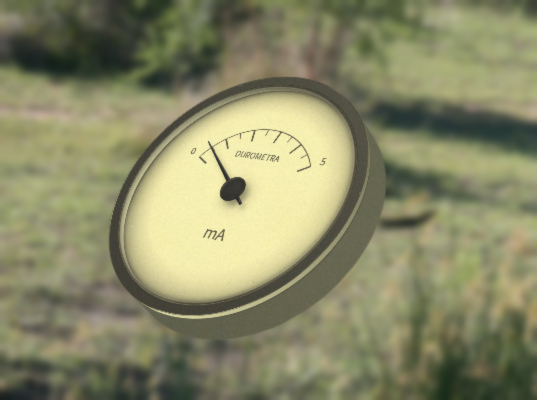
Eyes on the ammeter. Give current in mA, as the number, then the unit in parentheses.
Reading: 0.5 (mA)
